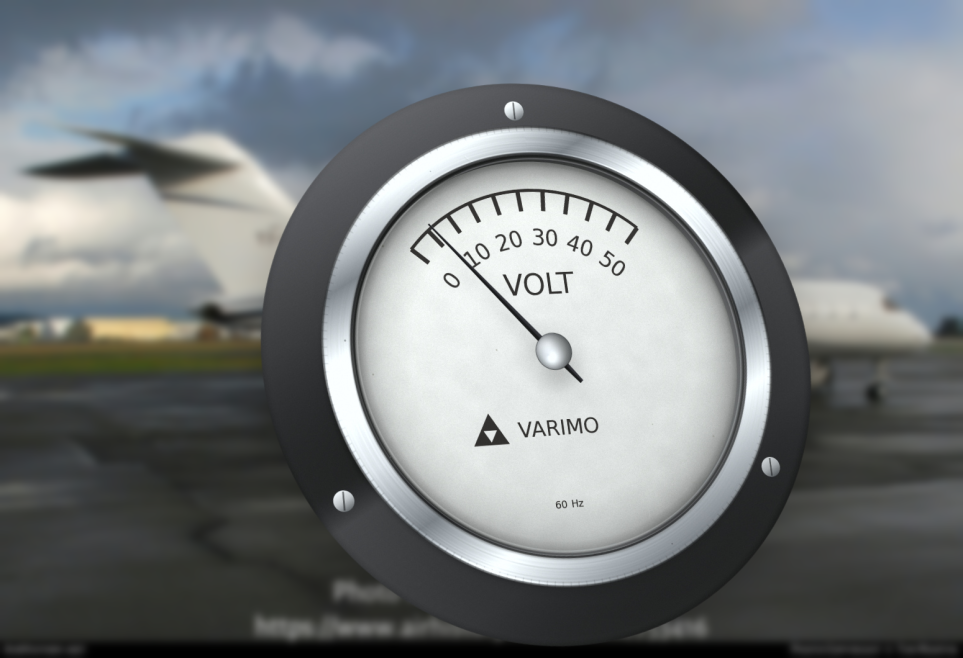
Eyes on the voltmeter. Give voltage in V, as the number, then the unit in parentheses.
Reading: 5 (V)
